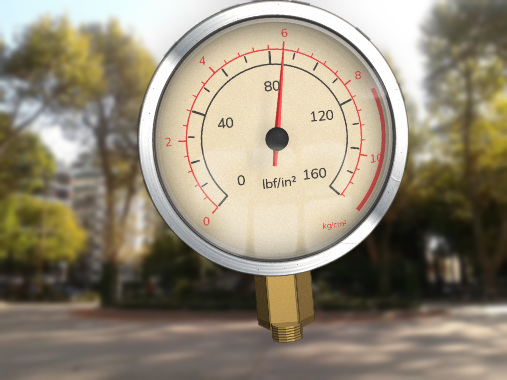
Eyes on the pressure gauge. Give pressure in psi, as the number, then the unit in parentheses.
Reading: 85 (psi)
